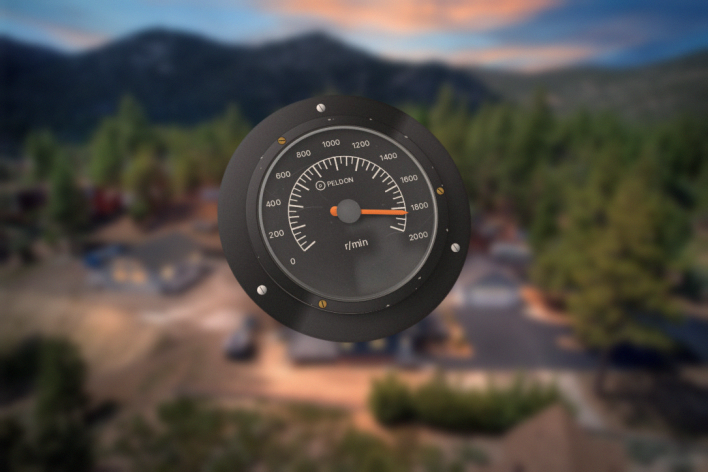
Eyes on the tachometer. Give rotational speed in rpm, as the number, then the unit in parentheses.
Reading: 1850 (rpm)
